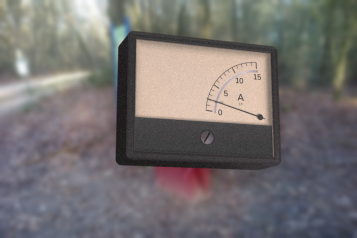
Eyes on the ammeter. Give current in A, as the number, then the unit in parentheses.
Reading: 2 (A)
